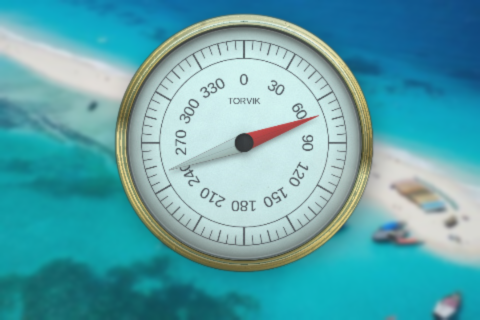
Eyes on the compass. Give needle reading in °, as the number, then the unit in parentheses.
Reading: 70 (°)
